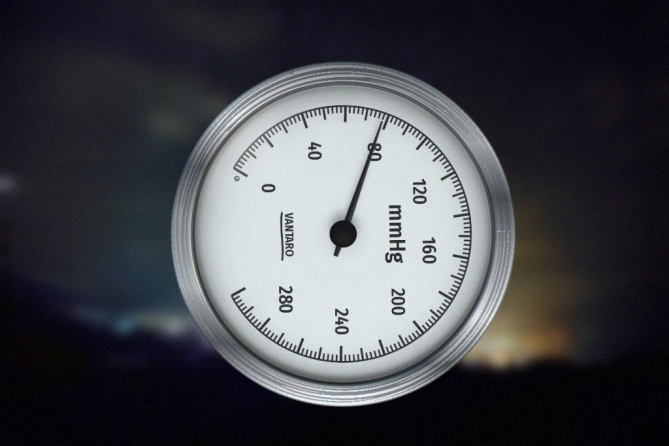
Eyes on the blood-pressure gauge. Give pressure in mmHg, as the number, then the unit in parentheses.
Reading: 78 (mmHg)
